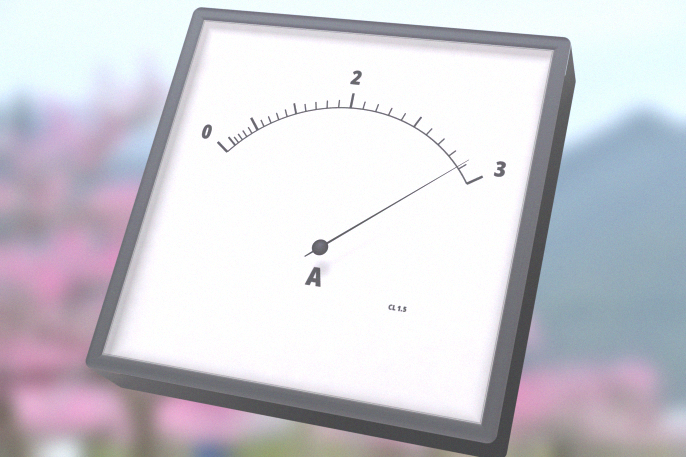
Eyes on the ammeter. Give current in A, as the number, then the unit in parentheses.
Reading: 2.9 (A)
